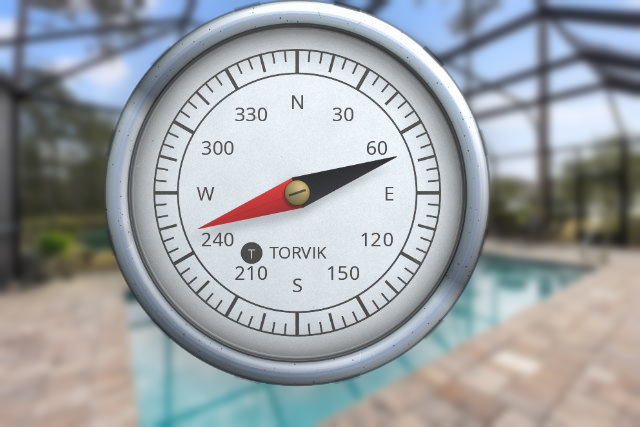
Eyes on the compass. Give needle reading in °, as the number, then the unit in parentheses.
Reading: 250 (°)
